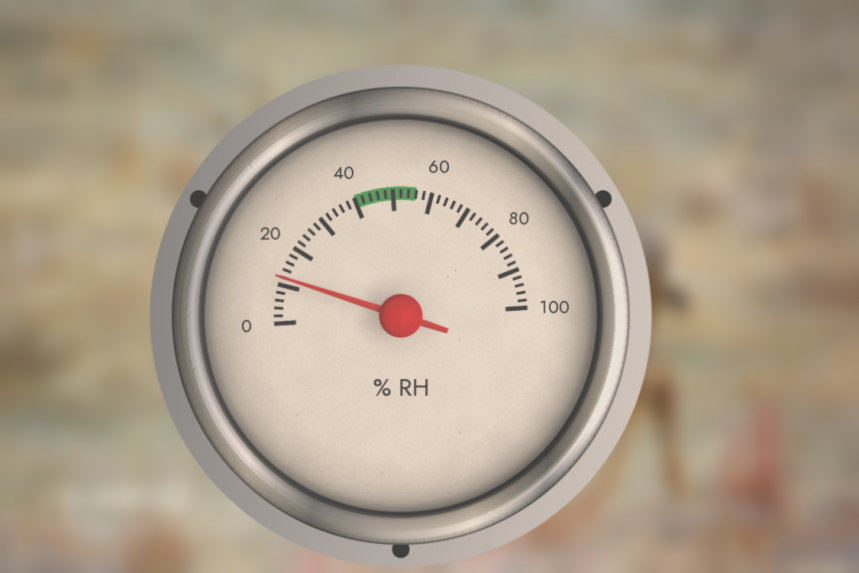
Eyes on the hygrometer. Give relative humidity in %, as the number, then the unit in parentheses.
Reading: 12 (%)
